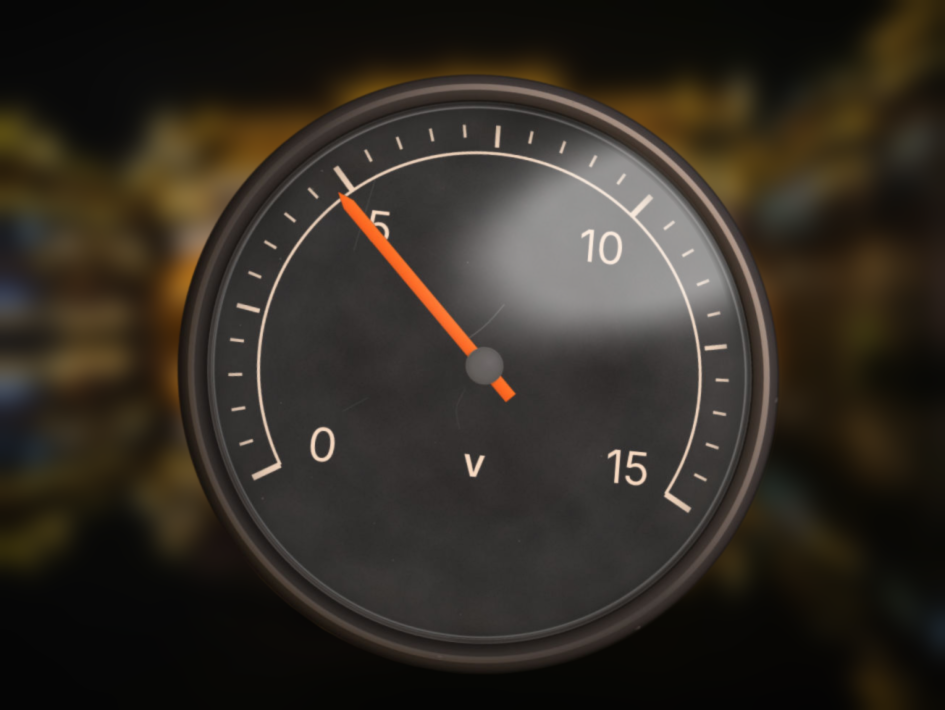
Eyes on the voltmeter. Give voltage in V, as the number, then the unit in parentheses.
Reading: 4.75 (V)
